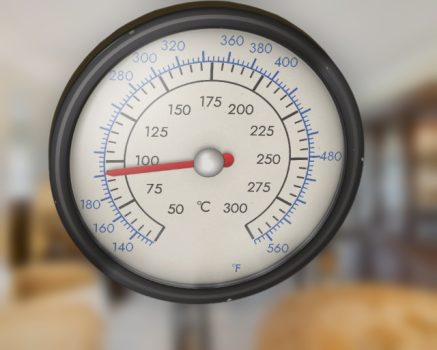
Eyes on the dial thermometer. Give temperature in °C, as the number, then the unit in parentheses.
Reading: 95 (°C)
